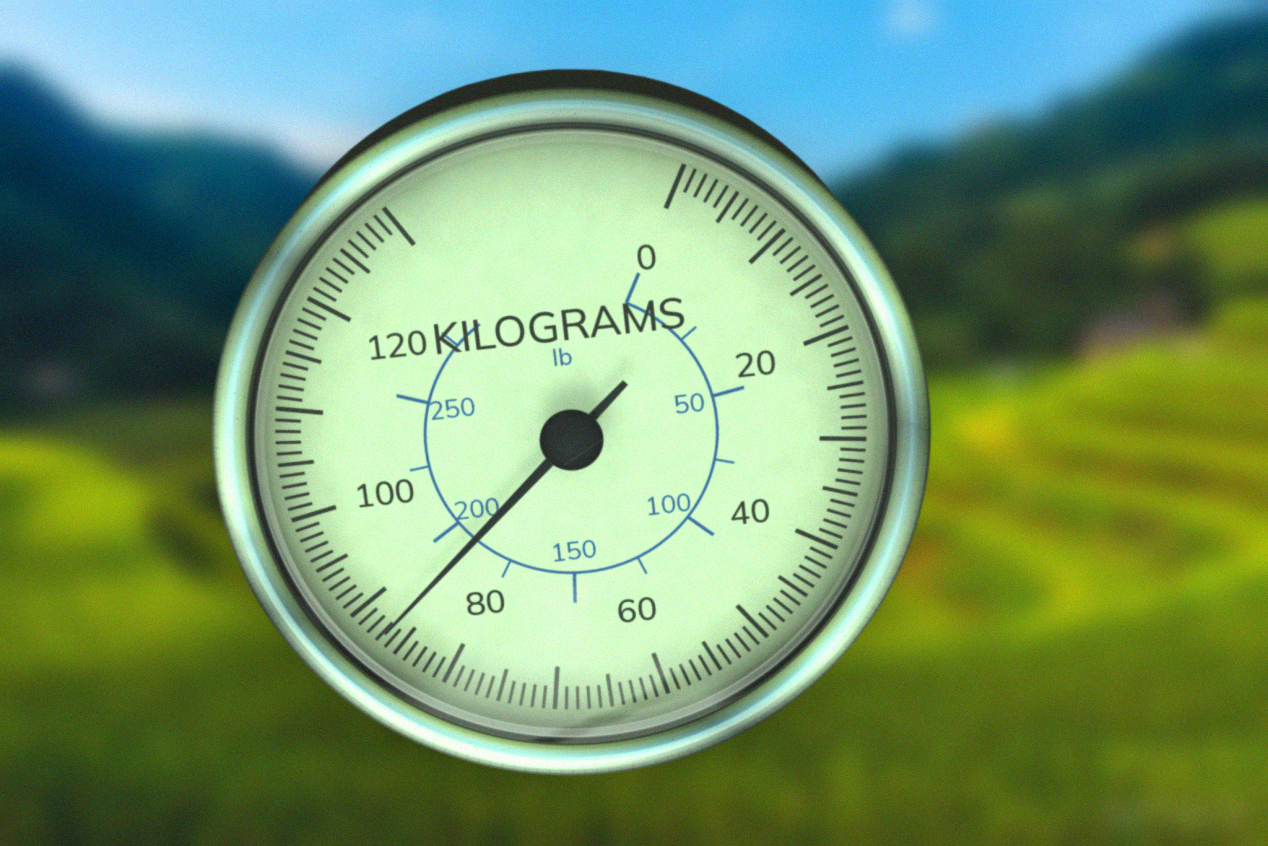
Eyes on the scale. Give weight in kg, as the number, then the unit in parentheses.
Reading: 87 (kg)
